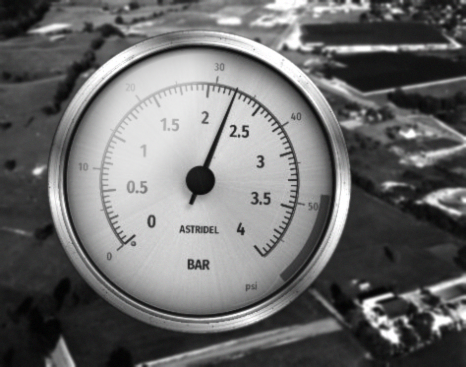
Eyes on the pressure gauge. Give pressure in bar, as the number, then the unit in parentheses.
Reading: 2.25 (bar)
